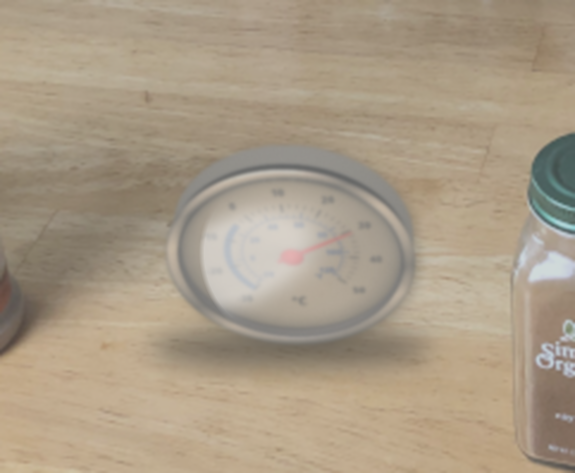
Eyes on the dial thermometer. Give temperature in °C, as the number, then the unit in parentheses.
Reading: 30 (°C)
